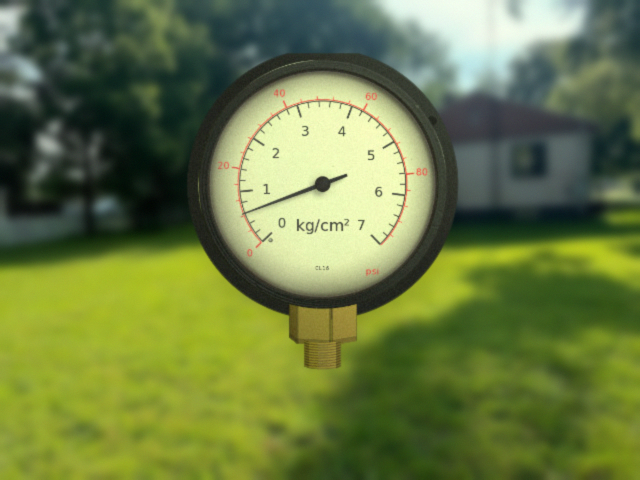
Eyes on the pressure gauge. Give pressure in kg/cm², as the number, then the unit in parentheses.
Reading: 0.6 (kg/cm²)
